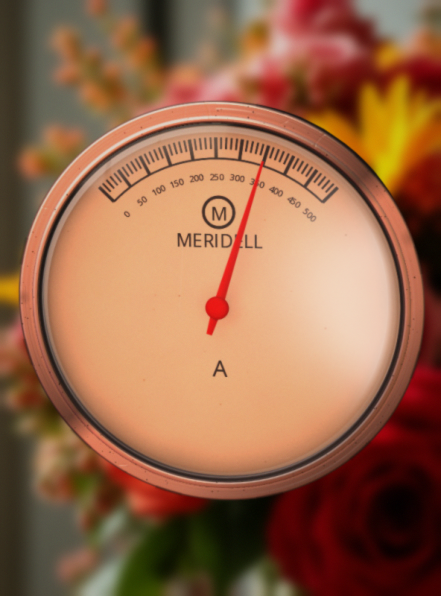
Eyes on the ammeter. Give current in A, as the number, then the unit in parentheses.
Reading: 350 (A)
